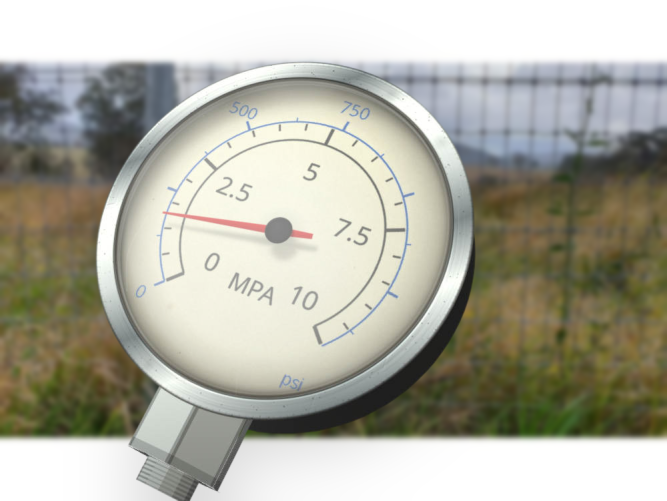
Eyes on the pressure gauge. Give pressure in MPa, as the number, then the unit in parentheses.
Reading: 1.25 (MPa)
